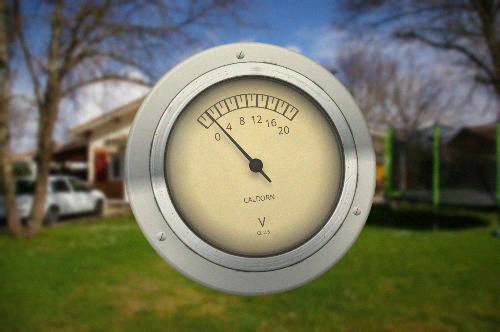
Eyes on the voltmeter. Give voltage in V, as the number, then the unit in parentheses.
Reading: 2 (V)
